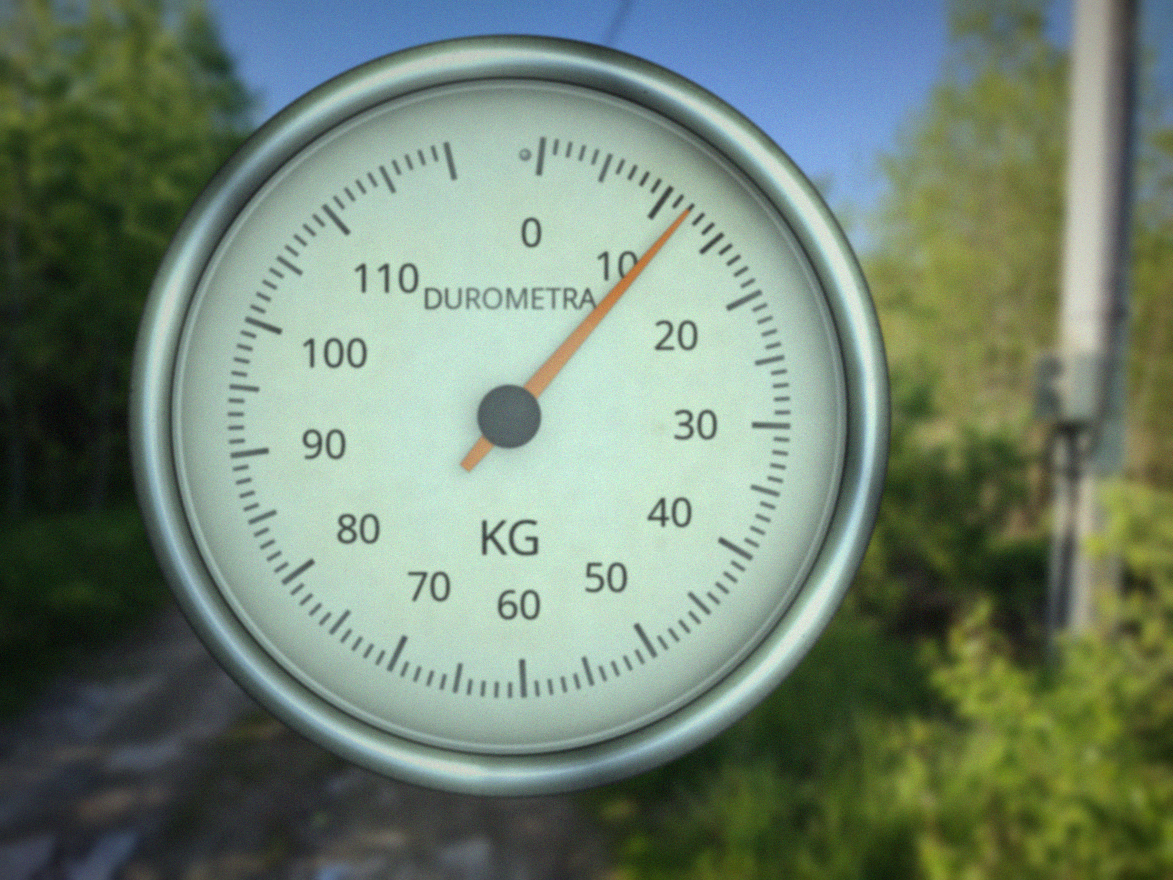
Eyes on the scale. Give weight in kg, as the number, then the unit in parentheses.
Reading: 12 (kg)
